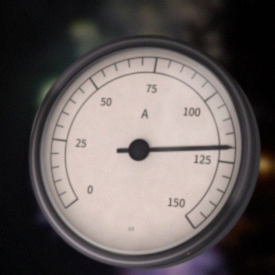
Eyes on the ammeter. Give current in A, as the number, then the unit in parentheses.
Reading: 120 (A)
